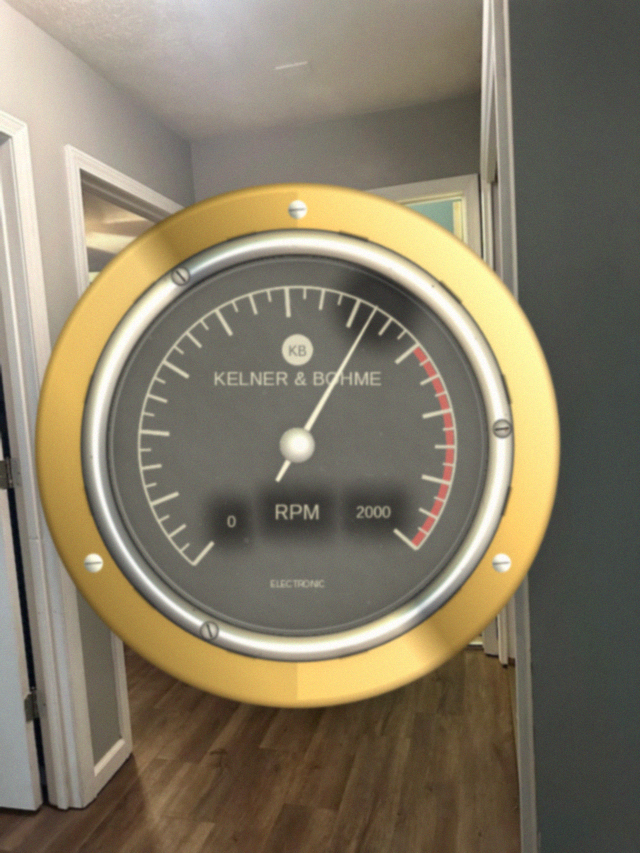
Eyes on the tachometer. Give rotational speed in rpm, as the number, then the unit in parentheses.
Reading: 1250 (rpm)
